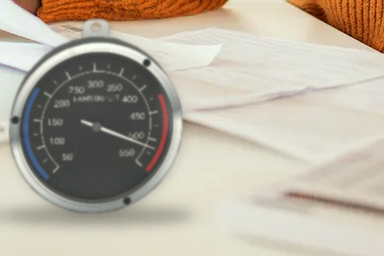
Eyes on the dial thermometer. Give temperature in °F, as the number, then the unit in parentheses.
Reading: 512.5 (°F)
